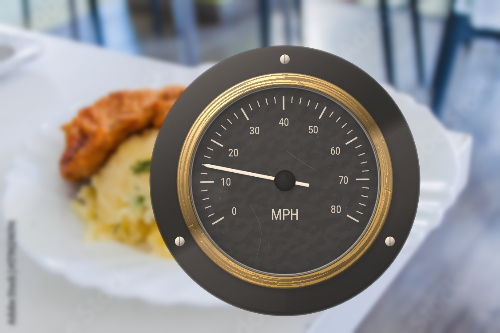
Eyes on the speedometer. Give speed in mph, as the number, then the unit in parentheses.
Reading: 14 (mph)
